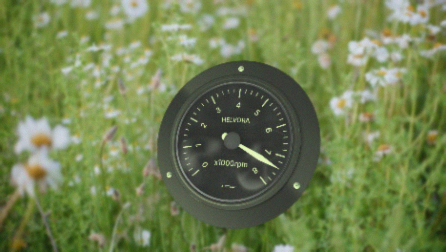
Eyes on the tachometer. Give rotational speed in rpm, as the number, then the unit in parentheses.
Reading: 7400 (rpm)
